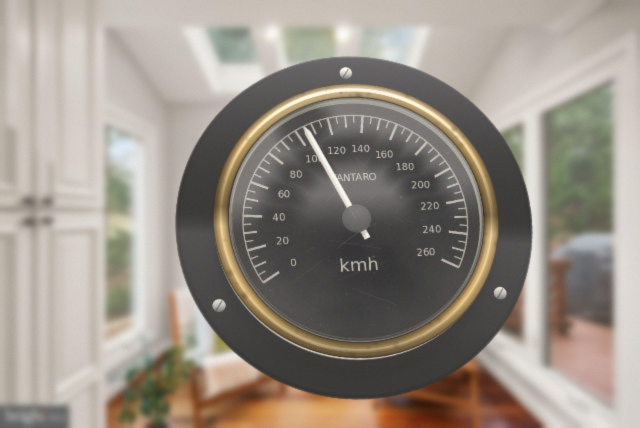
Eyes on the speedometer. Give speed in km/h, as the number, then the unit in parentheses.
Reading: 105 (km/h)
